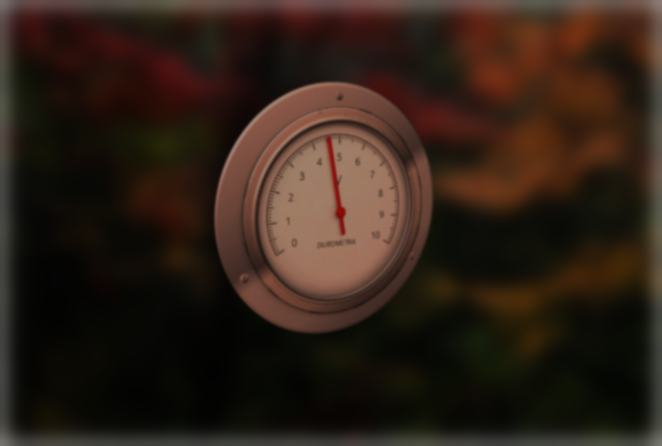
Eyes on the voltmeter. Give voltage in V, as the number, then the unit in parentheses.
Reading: 4.5 (V)
